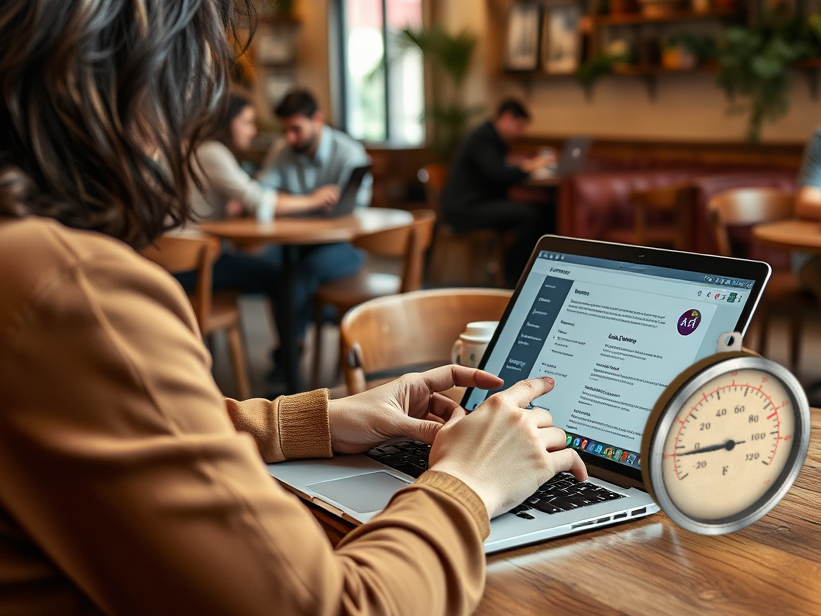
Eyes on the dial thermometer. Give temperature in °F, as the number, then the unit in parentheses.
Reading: -4 (°F)
